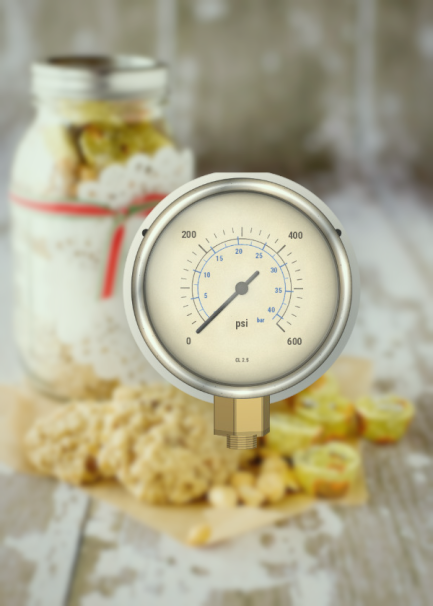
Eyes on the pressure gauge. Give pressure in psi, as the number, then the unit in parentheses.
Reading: 0 (psi)
